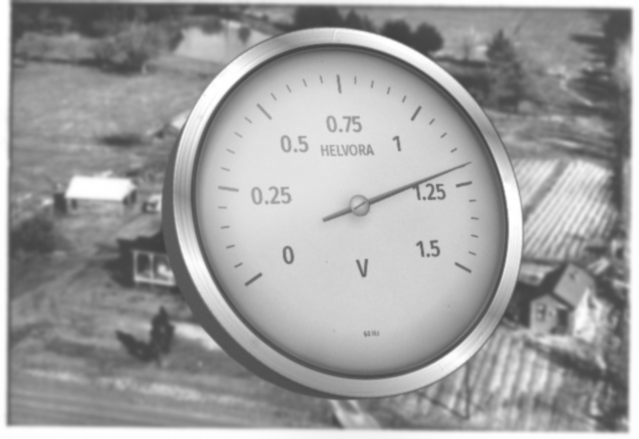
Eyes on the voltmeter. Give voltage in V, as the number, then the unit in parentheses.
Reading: 1.2 (V)
